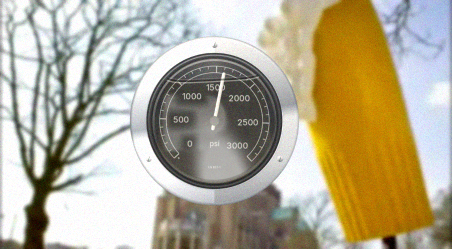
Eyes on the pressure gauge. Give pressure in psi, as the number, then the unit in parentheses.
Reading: 1600 (psi)
